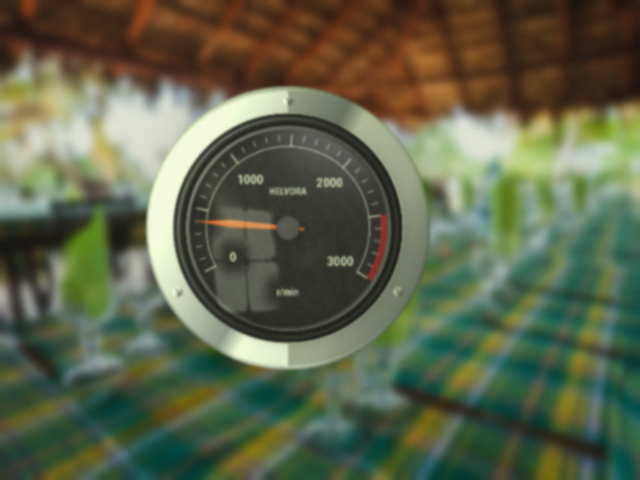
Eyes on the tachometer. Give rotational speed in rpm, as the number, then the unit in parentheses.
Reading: 400 (rpm)
